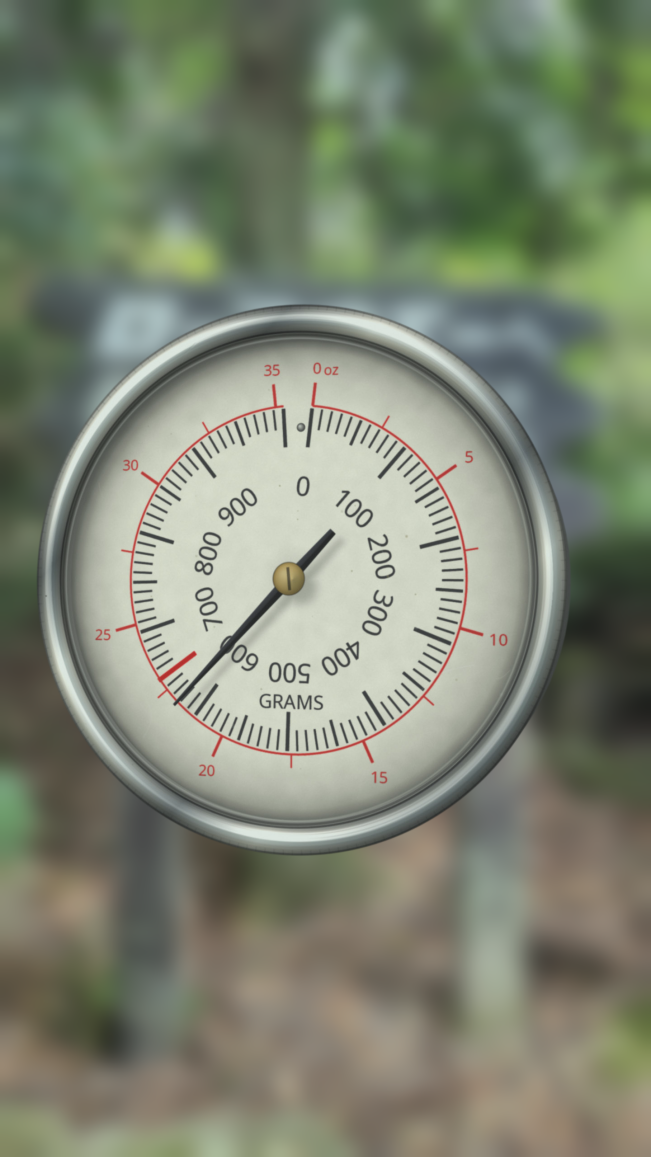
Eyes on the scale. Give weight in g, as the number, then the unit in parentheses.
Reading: 620 (g)
